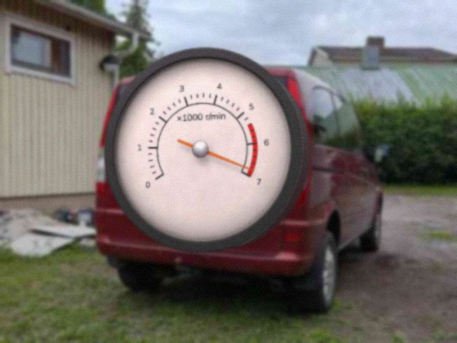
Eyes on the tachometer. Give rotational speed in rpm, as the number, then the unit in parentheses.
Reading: 6800 (rpm)
